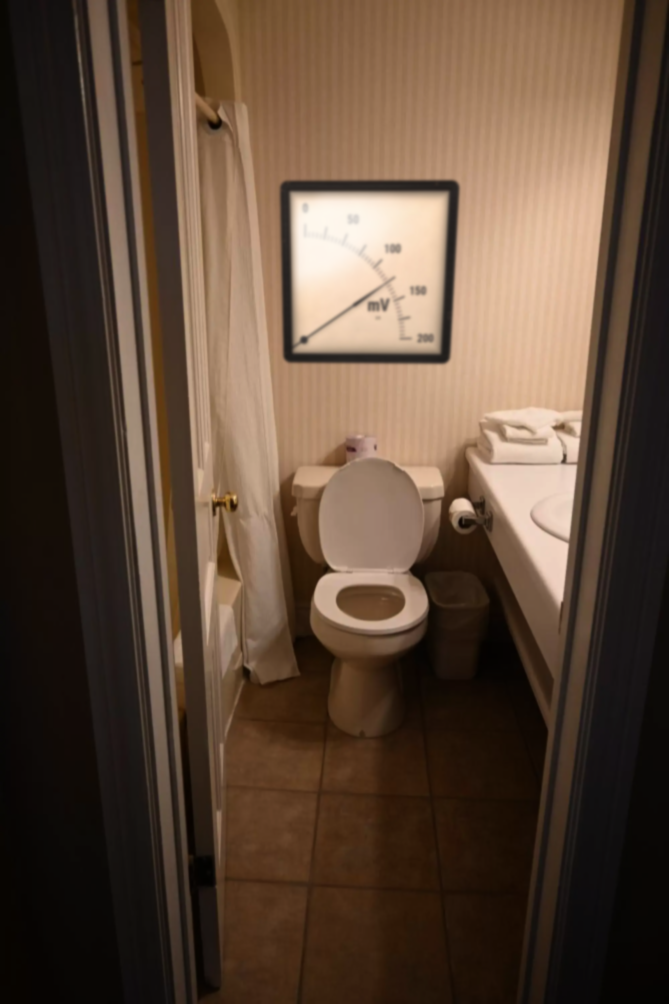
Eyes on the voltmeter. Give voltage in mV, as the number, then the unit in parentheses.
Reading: 125 (mV)
